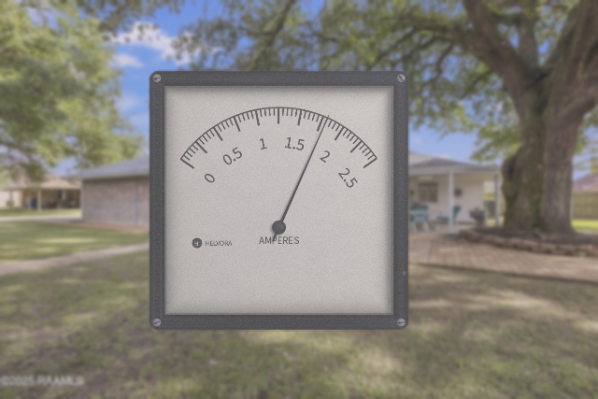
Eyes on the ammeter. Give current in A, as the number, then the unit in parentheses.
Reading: 1.8 (A)
